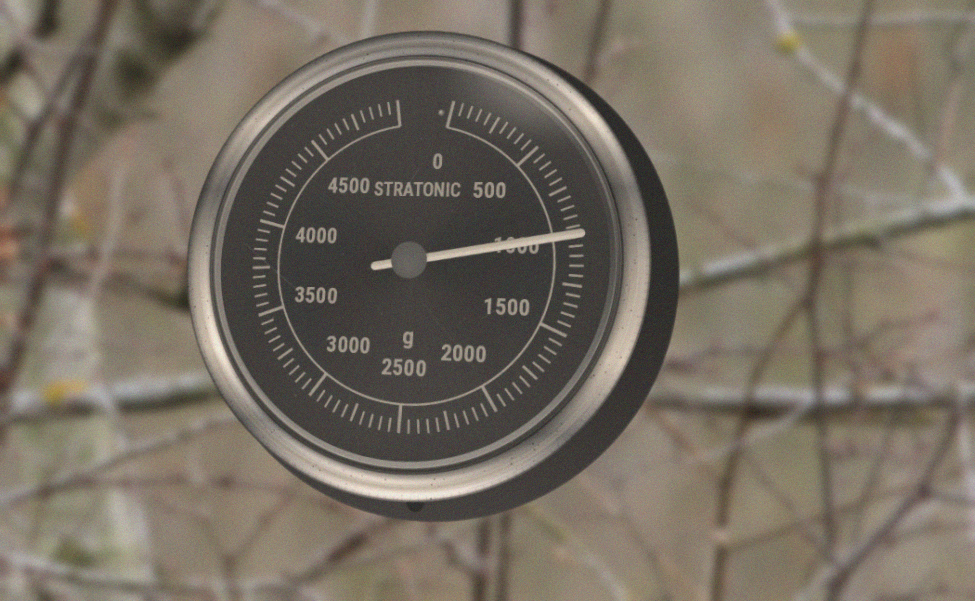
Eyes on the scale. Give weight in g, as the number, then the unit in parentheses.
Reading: 1000 (g)
